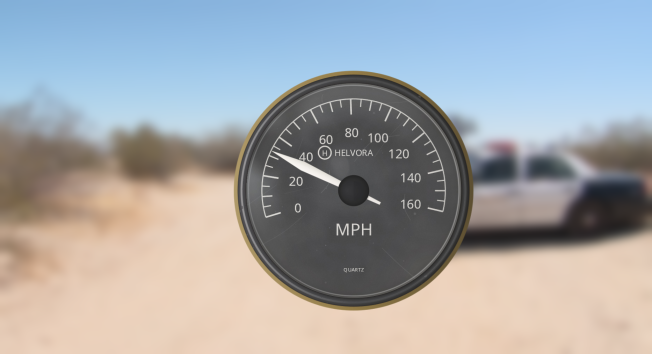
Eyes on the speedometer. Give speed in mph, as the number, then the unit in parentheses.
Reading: 32.5 (mph)
